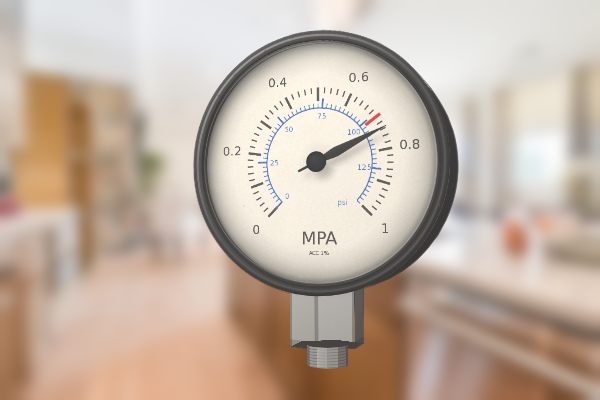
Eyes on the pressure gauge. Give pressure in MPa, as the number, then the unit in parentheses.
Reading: 0.74 (MPa)
